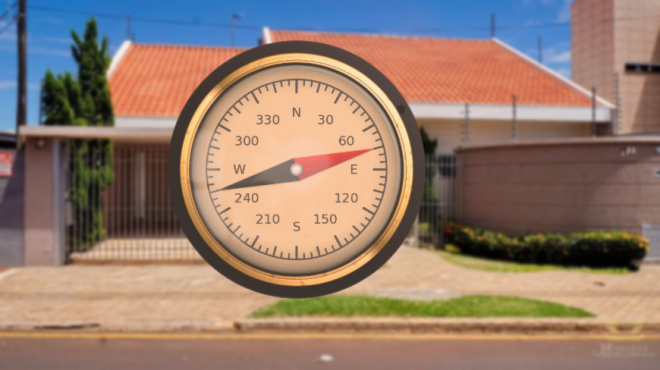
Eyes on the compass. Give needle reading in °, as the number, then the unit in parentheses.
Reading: 75 (°)
